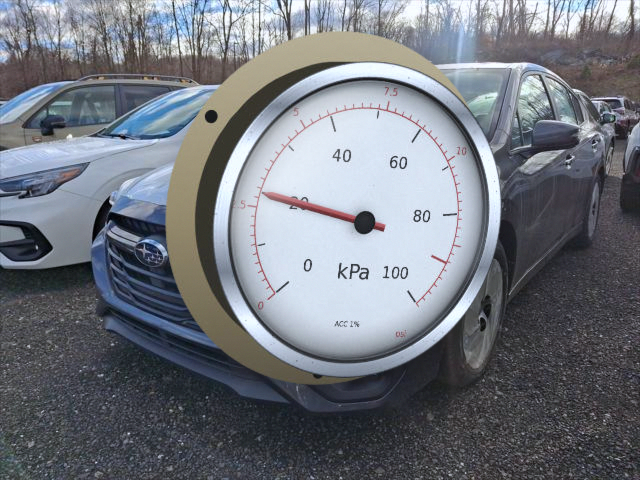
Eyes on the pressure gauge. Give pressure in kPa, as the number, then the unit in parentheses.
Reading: 20 (kPa)
